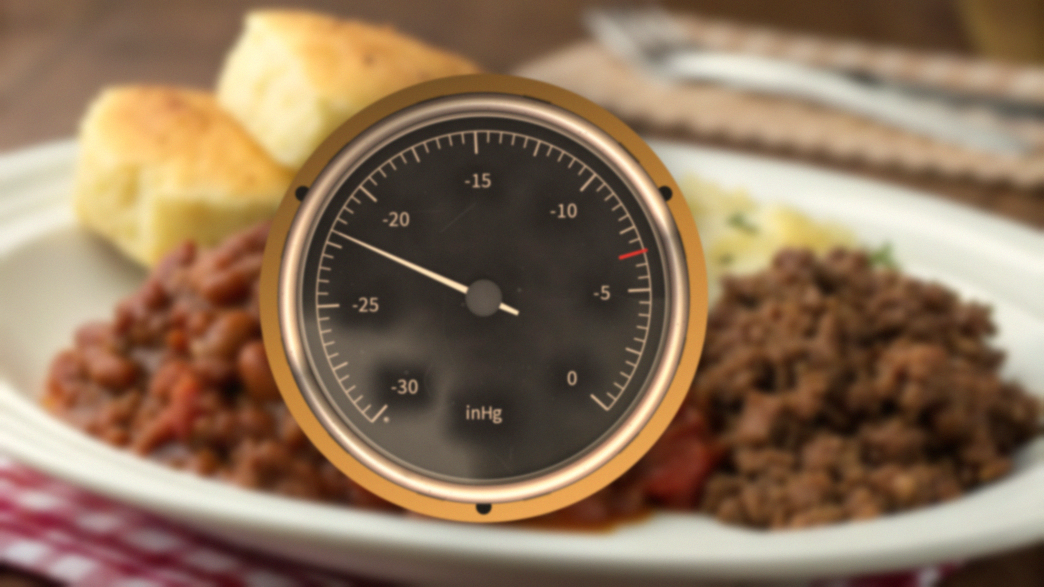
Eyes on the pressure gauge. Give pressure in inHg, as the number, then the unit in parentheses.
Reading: -22 (inHg)
